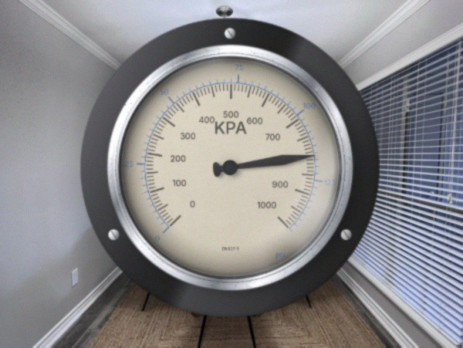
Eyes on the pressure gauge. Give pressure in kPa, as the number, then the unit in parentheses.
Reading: 800 (kPa)
